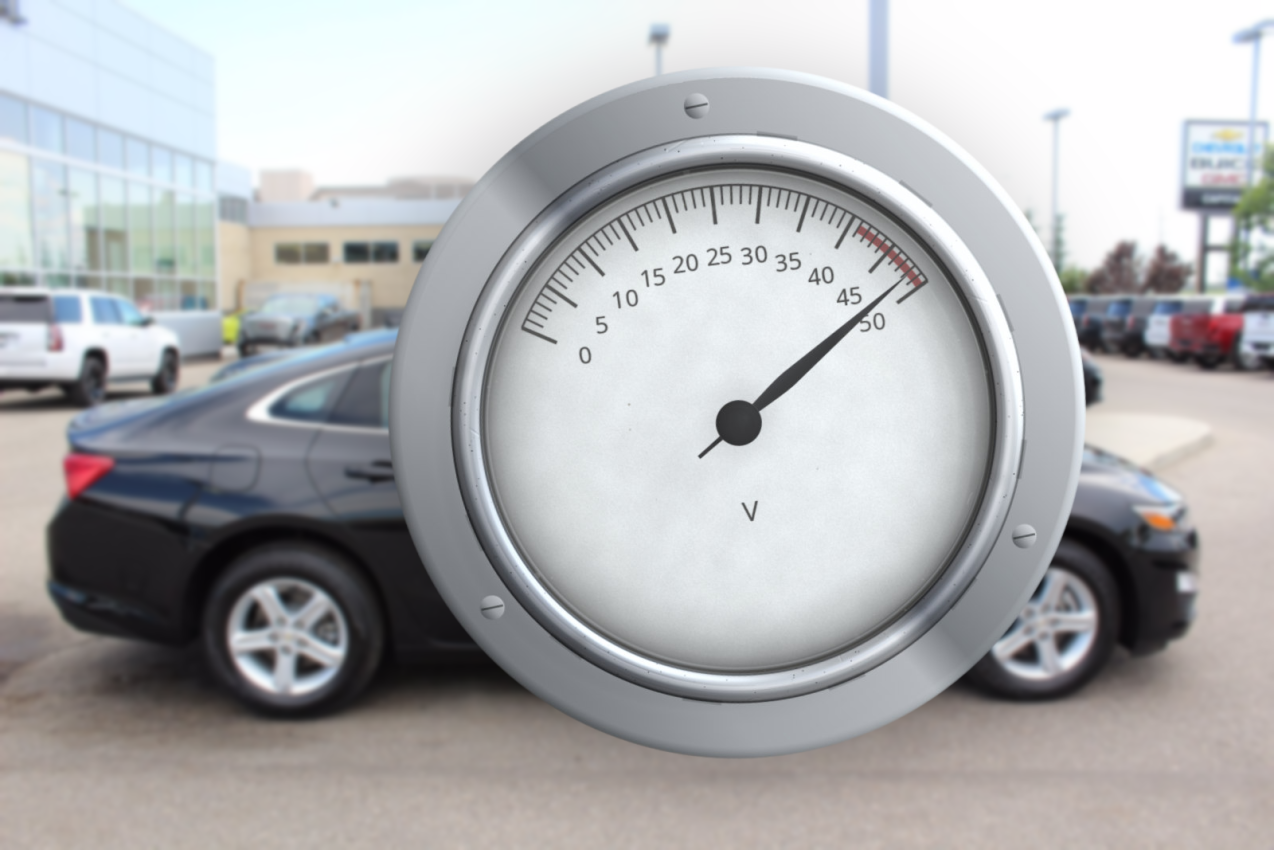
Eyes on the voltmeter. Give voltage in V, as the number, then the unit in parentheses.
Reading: 48 (V)
